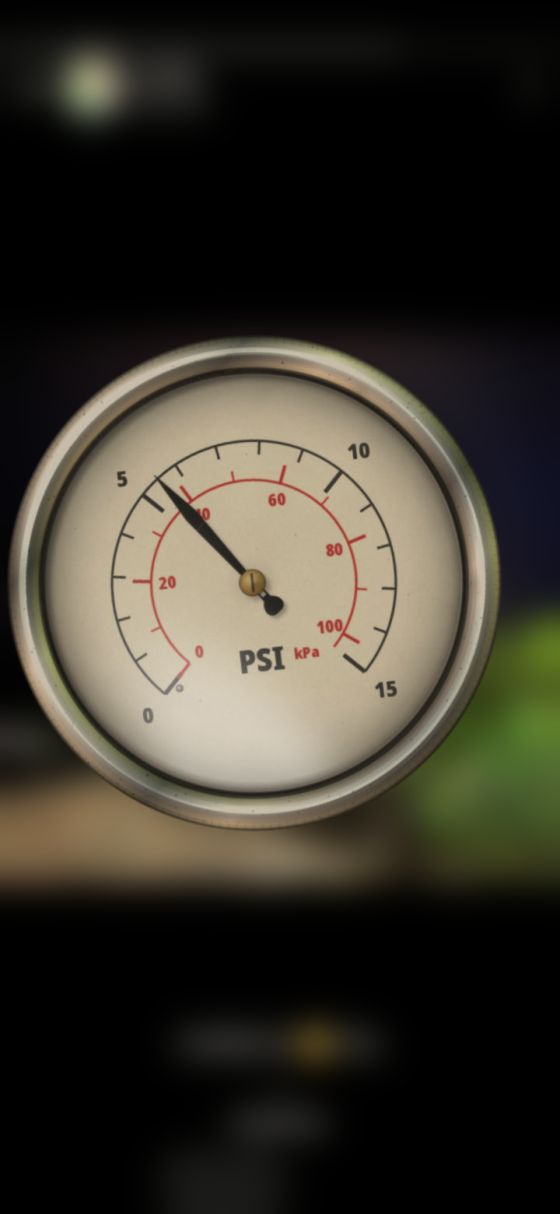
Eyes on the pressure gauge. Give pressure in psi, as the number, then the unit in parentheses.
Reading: 5.5 (psi)
